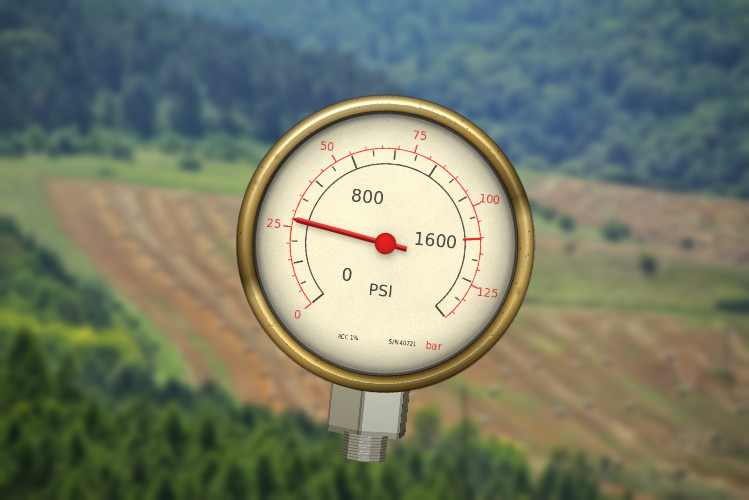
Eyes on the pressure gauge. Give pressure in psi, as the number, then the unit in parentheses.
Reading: 400 (psi)
